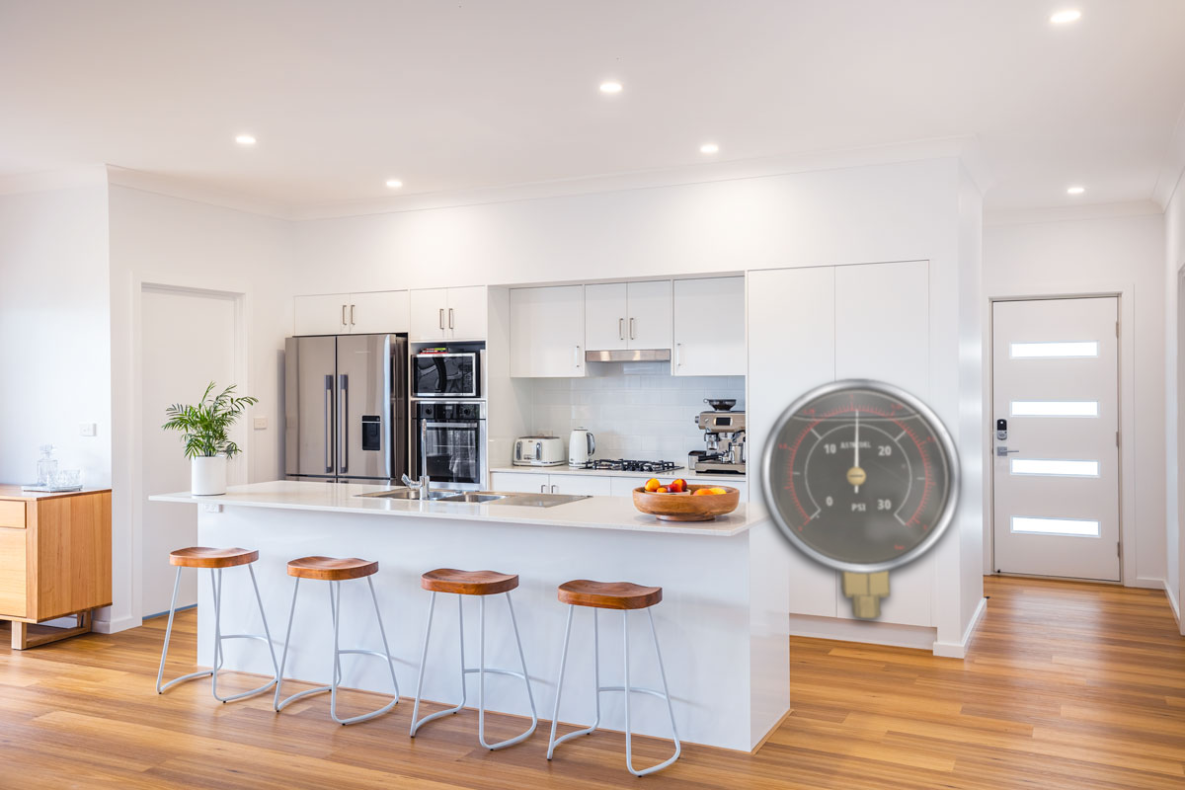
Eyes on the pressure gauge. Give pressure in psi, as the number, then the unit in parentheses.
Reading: 15 (psi)
